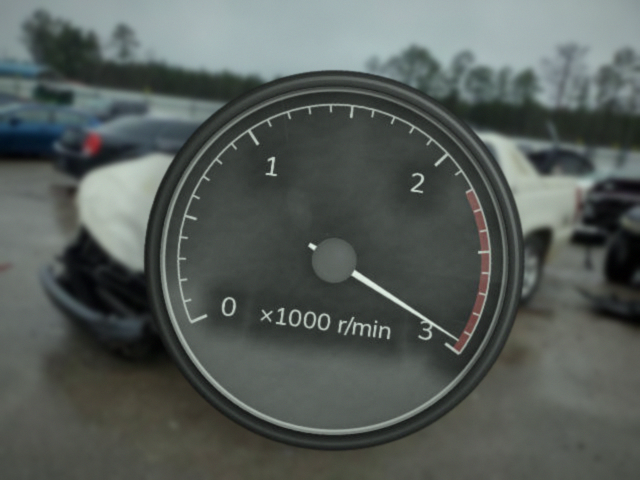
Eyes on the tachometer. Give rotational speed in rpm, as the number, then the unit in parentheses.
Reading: 2950 (rpm)
